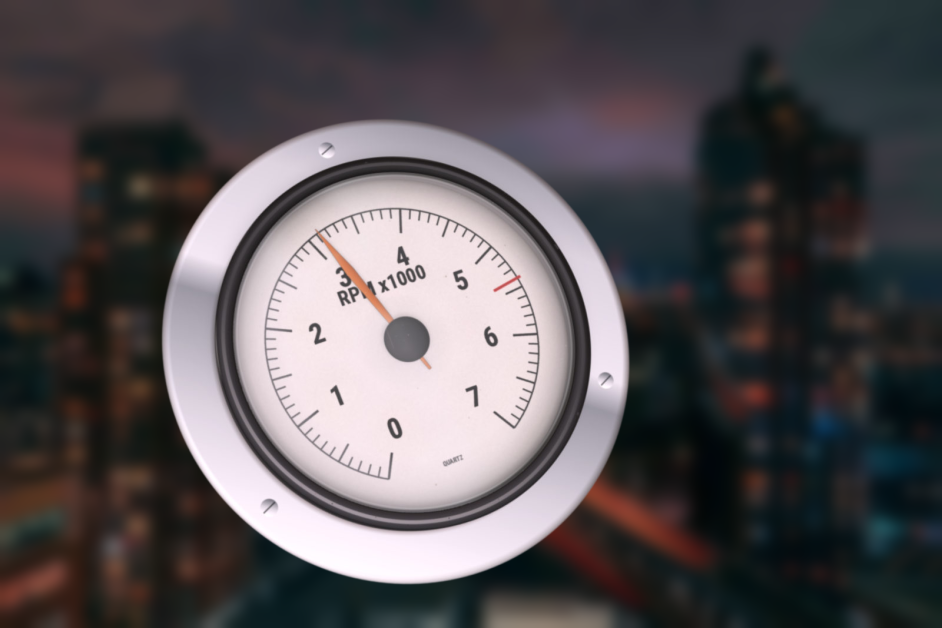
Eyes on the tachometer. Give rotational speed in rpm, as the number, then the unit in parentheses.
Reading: 3100 (rpm)
